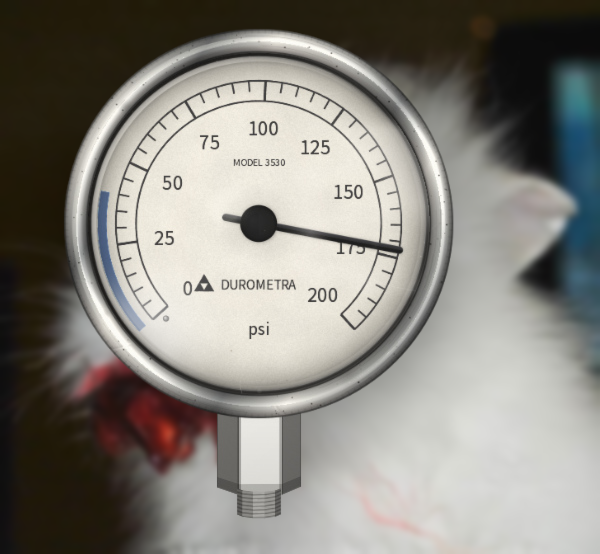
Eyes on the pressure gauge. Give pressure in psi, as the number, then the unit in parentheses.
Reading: 172.5 (psi)
